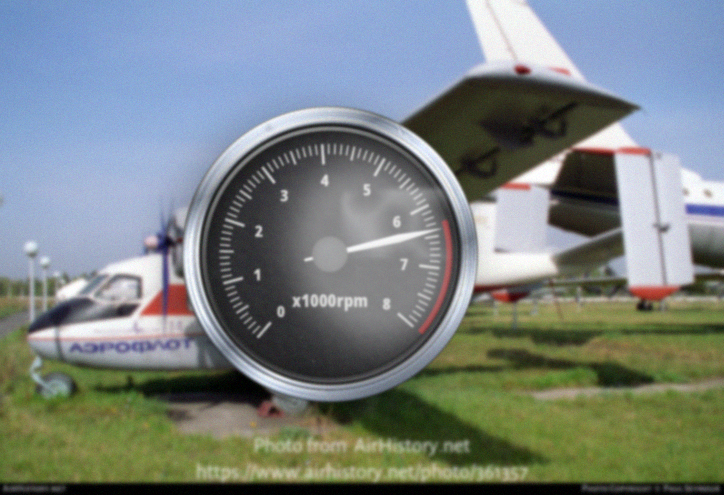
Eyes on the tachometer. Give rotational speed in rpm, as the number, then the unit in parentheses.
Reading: 6400 (rpm)
